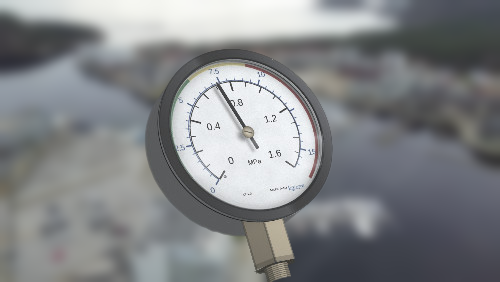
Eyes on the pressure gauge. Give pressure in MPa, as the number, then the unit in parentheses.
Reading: 0.7 (MPa)
